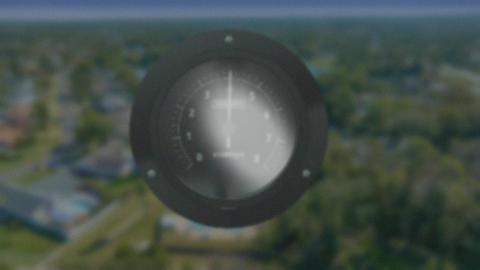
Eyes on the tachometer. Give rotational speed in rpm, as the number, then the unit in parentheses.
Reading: 4000 (rpm)
